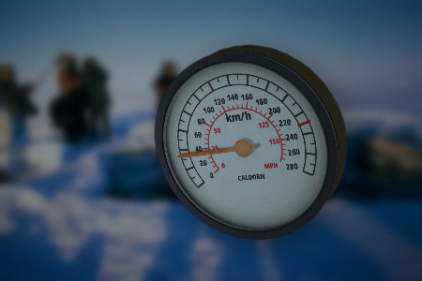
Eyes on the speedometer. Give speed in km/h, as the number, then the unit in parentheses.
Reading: 35 (km/h)
